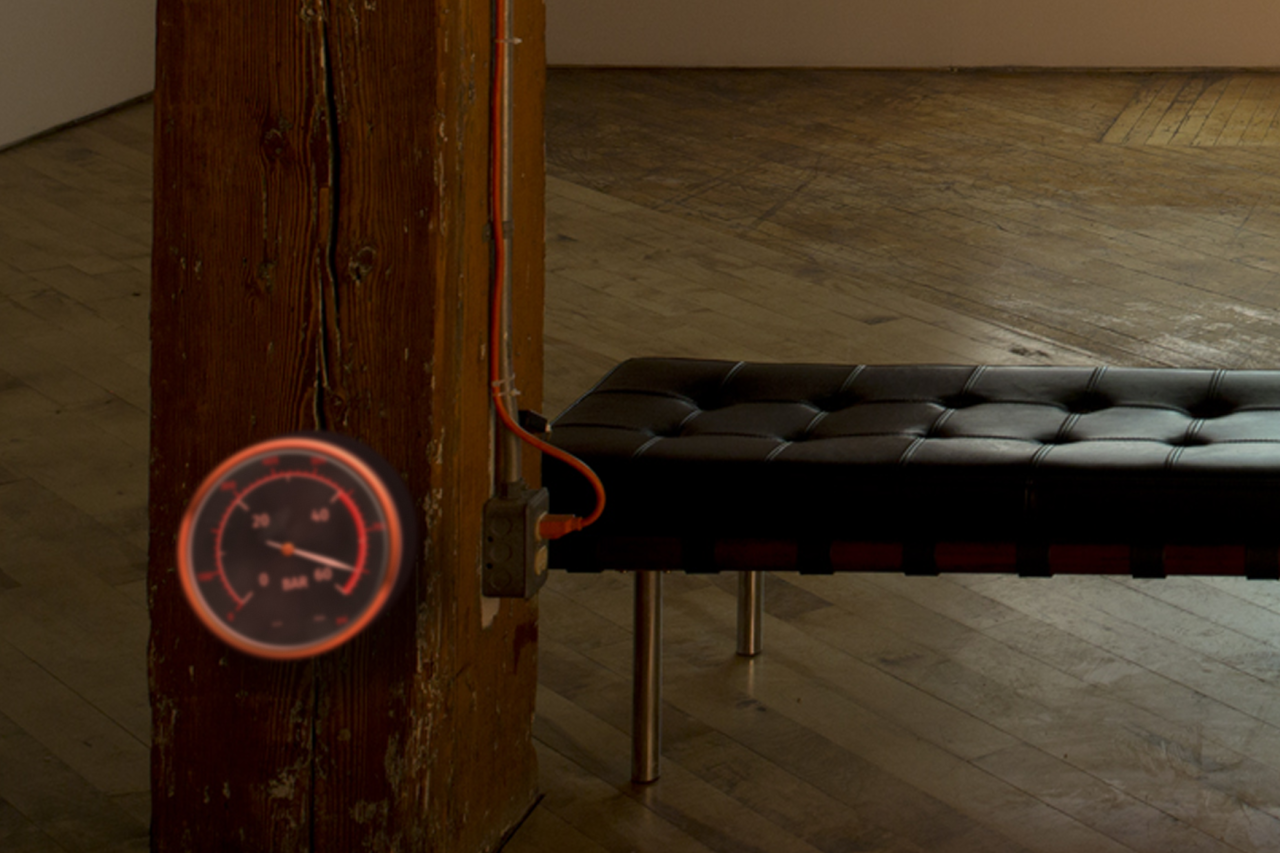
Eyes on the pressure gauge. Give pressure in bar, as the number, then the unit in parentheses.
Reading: 55 (bar)
